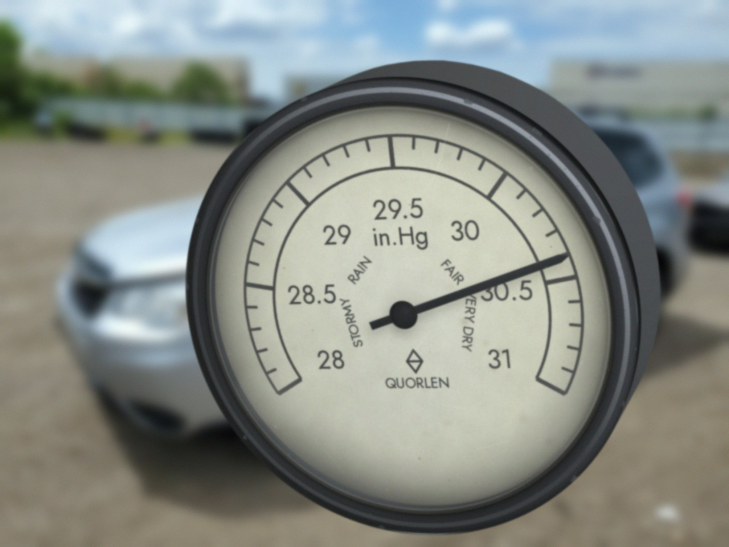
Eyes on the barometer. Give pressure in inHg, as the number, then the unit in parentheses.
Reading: 30.4 (inHg)
